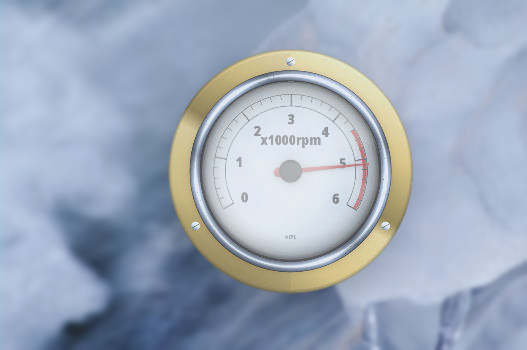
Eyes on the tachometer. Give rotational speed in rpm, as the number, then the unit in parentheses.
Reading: 5100 (rpm)
